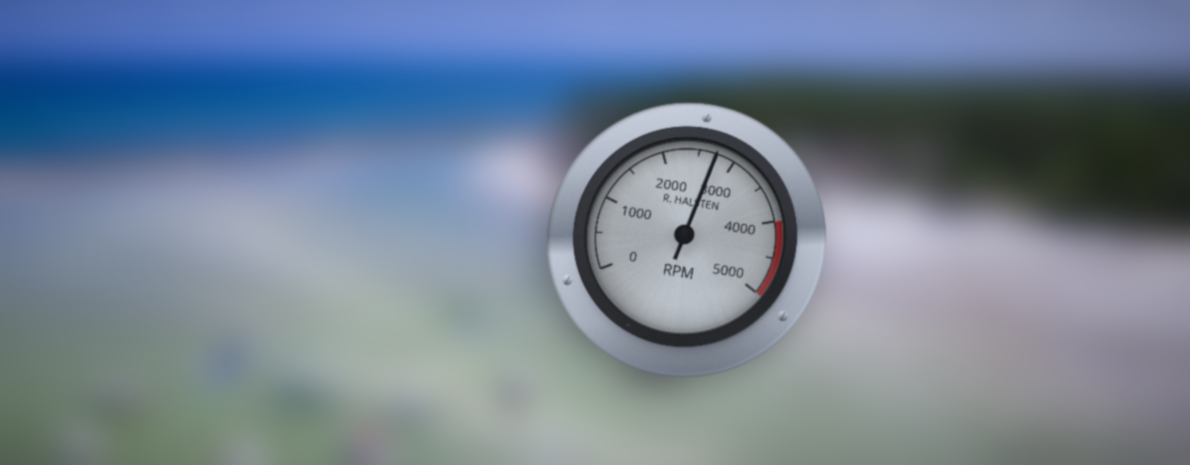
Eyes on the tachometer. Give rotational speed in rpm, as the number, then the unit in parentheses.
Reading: 2750 (rpm)
